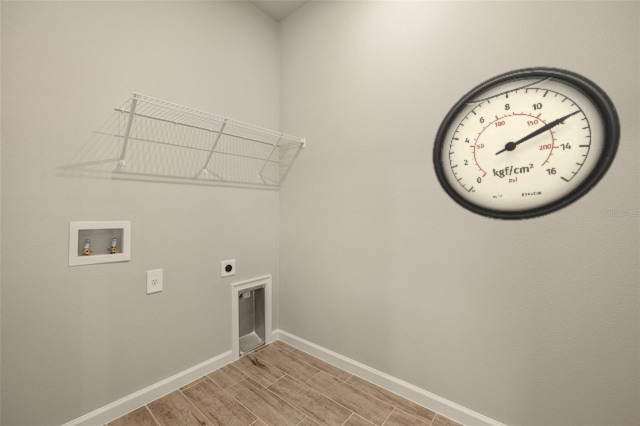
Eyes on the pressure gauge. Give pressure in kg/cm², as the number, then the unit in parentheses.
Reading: 12 (kg/cm²)
